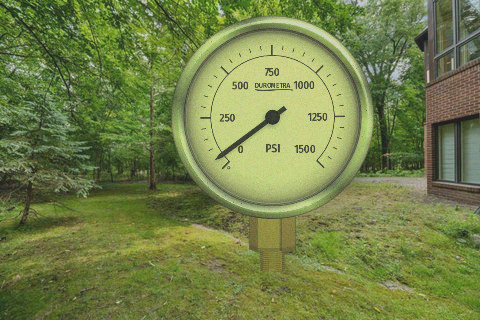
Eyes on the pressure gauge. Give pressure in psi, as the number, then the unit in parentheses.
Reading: 50 (psi)
